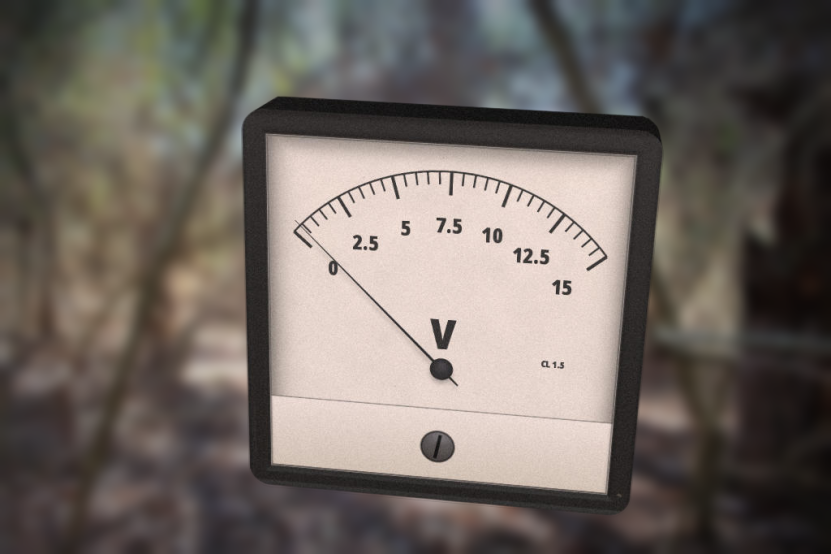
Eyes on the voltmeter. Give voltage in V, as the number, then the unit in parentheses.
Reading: 0.5 (V)
